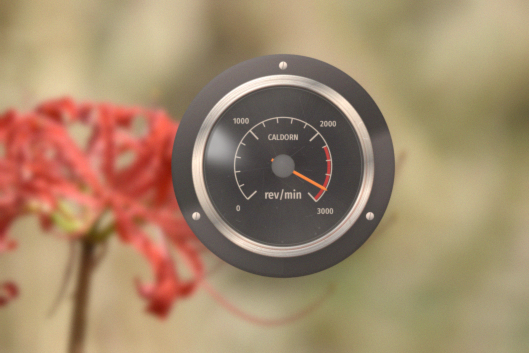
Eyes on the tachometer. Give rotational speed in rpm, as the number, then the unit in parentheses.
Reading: 2800 (rpm)
